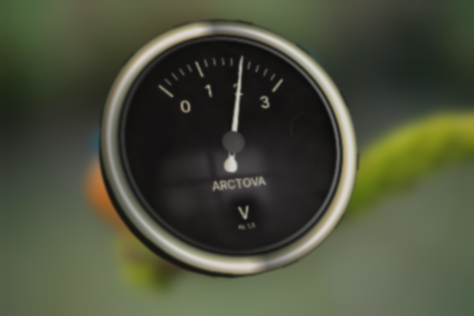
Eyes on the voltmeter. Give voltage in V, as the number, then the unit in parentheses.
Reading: 2 (V)
